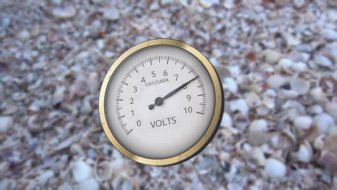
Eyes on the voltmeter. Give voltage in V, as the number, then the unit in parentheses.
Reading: 8 (V)
